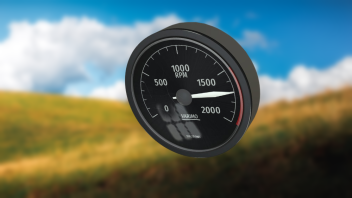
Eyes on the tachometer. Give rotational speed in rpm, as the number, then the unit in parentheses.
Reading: 1700 (rpm)
